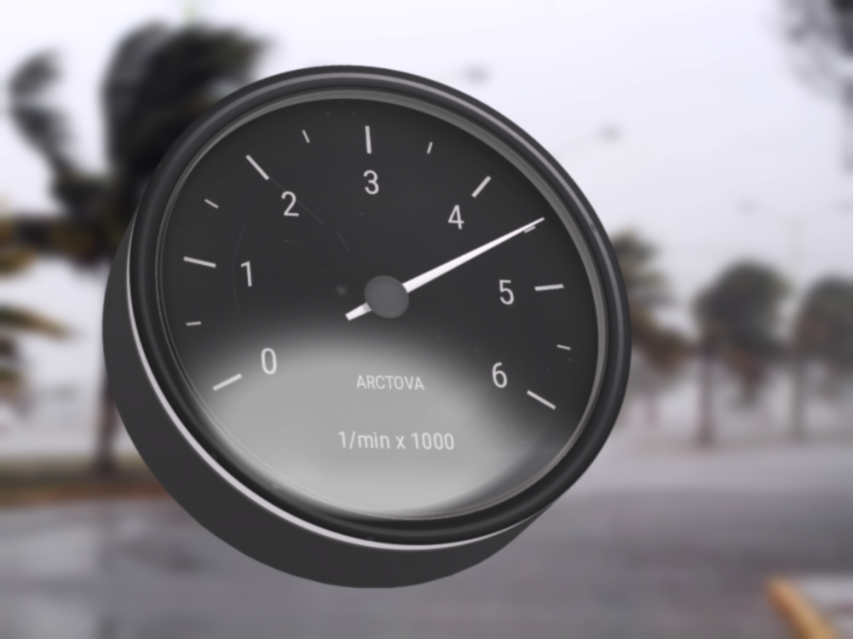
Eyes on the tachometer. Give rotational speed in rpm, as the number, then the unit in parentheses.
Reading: 4500 (rpm)
